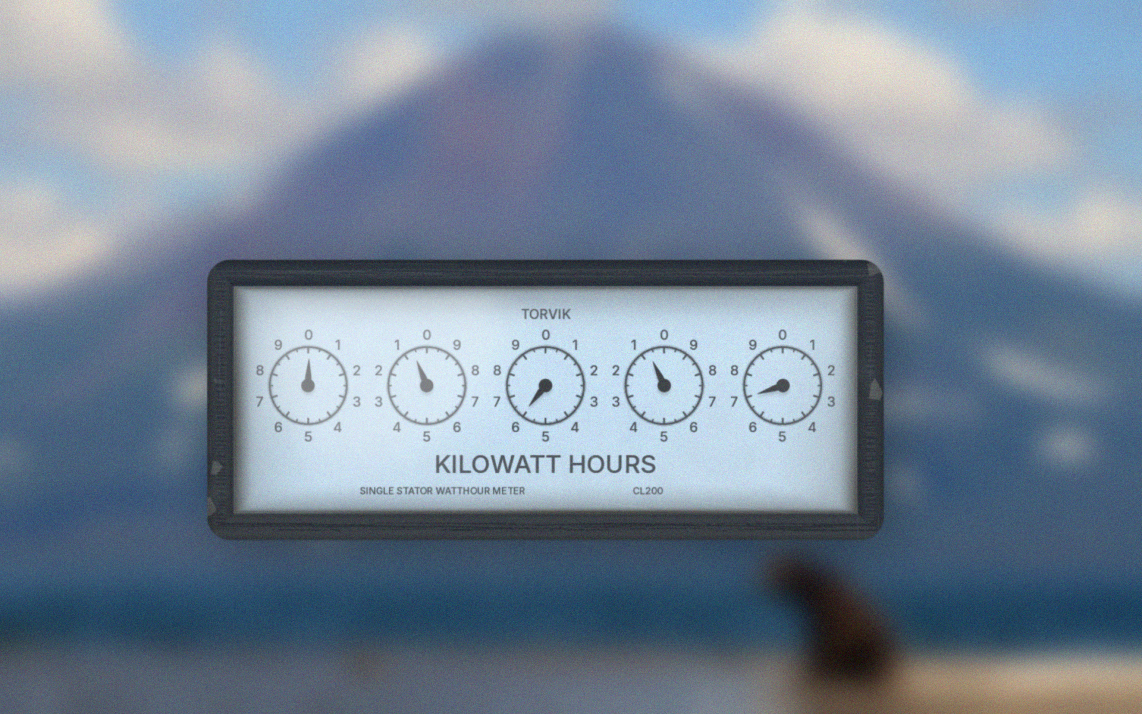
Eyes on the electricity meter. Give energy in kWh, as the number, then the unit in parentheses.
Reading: 607 (kWh)
